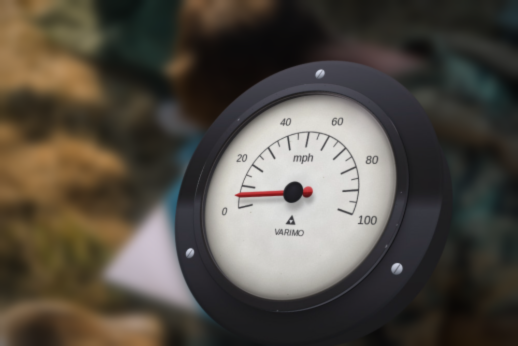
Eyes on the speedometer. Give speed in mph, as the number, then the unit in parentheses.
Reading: 5 (mph)
